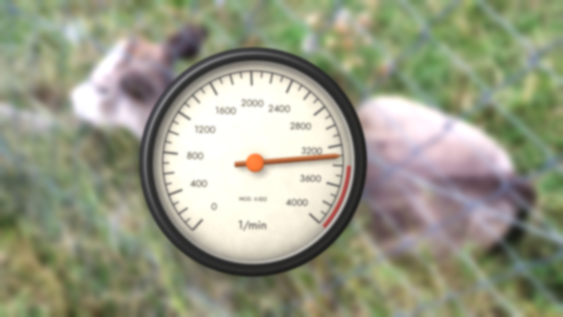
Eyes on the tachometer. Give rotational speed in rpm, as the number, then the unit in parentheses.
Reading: 3300 (rpm)
